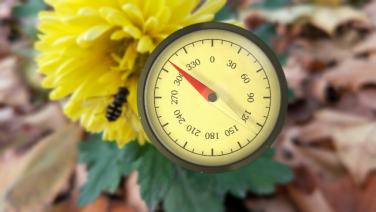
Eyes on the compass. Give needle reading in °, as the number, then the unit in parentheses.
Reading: 310 (°)
